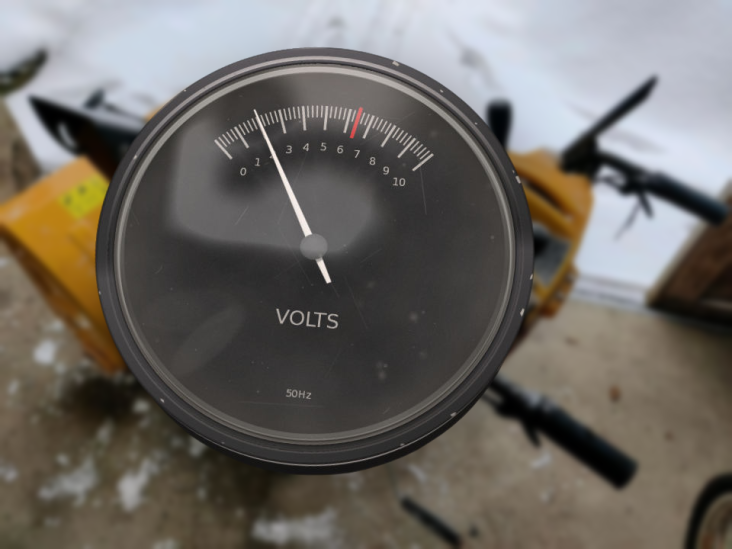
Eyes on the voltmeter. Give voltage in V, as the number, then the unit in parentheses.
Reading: 2 (V)
